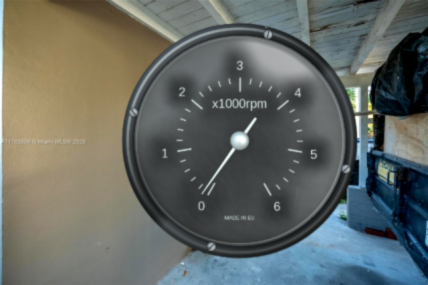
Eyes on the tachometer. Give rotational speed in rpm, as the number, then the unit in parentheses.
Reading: 100 (rpm)
